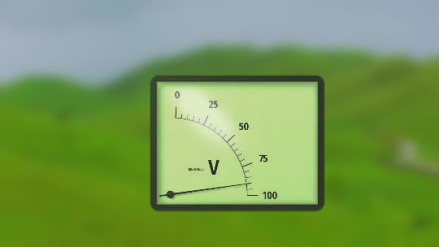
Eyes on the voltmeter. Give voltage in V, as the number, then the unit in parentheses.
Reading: 90 (V)
